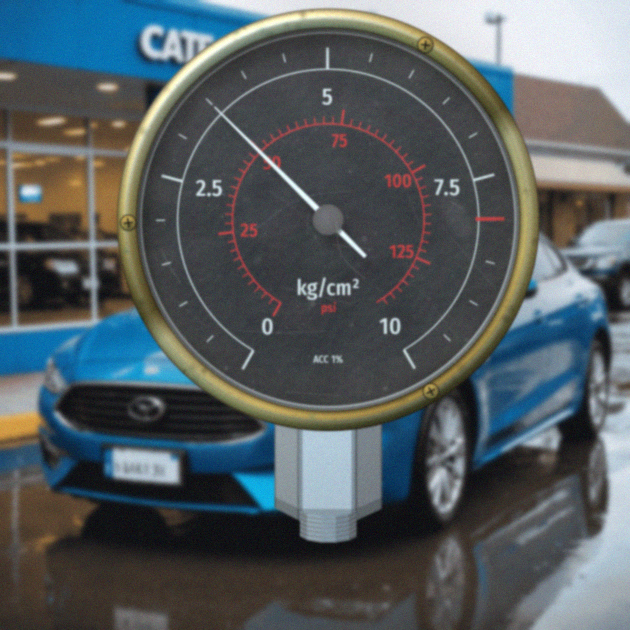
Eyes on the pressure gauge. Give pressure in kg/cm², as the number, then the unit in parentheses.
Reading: 3.5 (kg/cm²)
